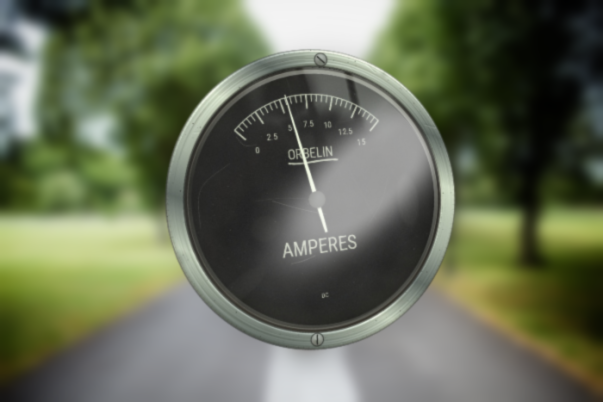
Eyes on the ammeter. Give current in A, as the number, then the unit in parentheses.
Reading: 5.5 (A)
